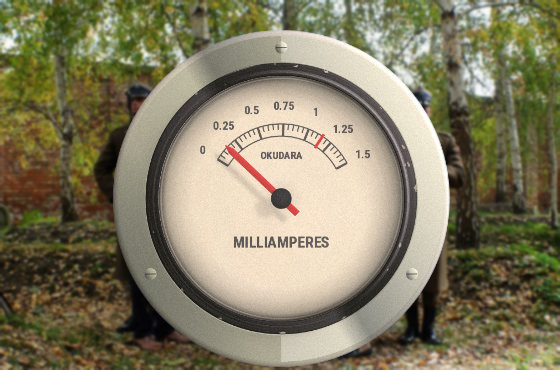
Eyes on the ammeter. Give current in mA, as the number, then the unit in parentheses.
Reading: 0.15 (mA)
